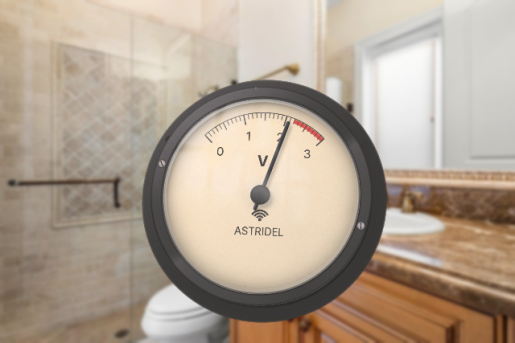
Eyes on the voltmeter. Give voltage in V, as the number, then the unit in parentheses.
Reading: 2.1 (V)
